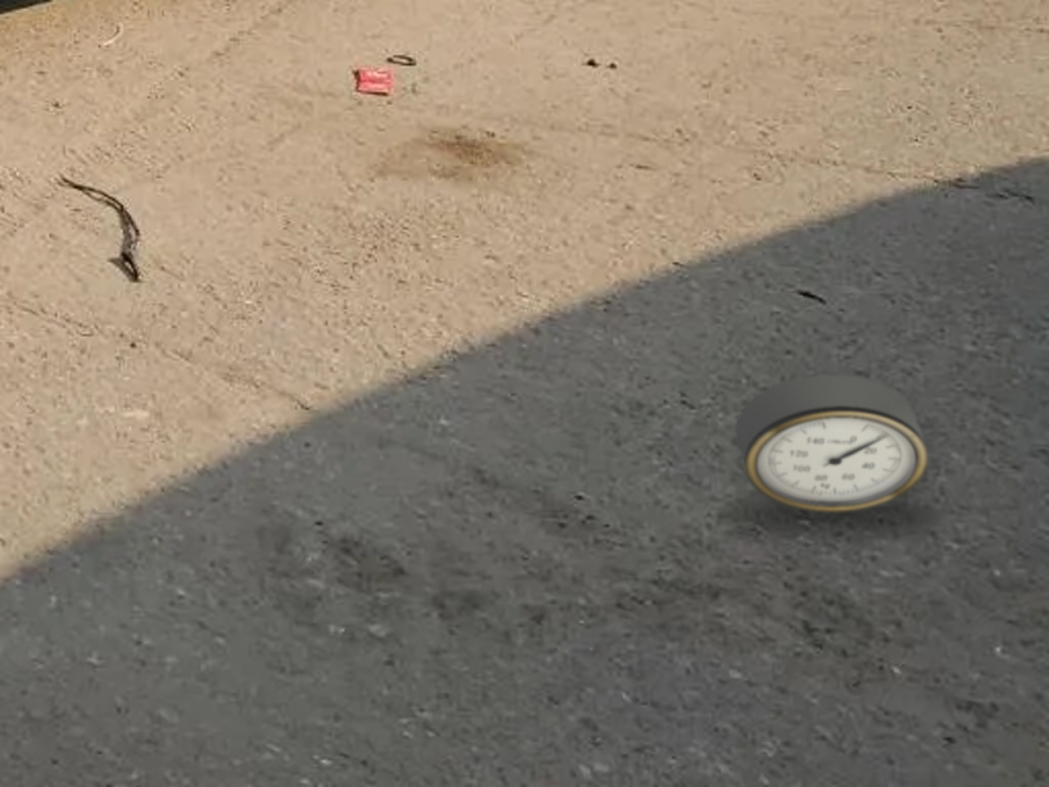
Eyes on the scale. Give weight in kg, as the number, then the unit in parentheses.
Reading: 10 (kg)
